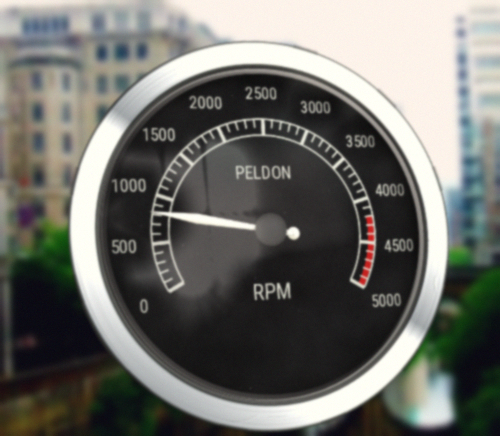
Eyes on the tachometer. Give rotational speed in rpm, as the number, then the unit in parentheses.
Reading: 800 (rpm)
